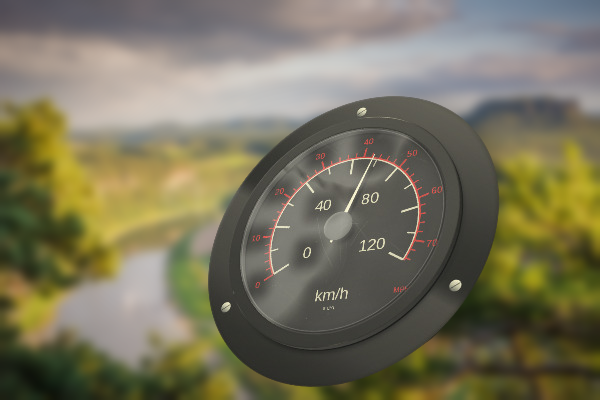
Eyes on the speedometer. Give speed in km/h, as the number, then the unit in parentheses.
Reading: 70 (km/h)
